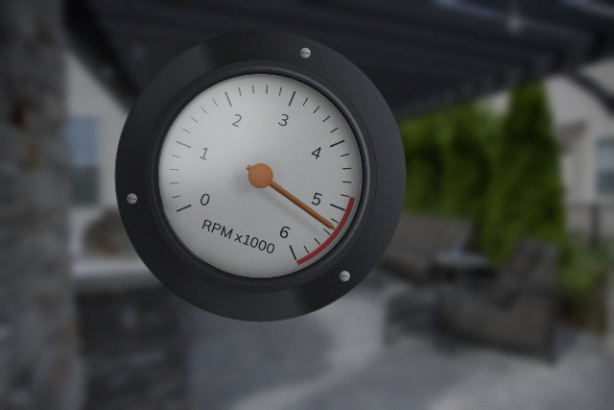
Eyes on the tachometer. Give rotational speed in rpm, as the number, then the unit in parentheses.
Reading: 5300 (rpm)
